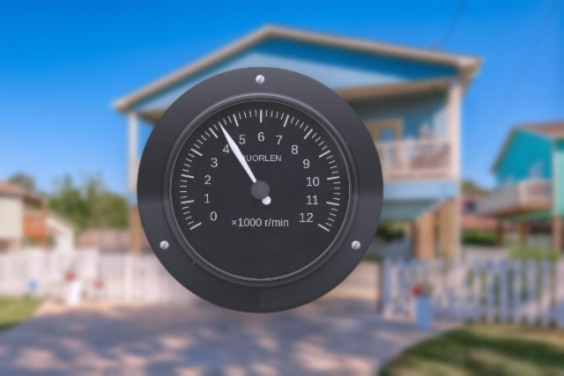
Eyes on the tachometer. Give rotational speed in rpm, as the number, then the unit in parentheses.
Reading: 4400 (rpm)
